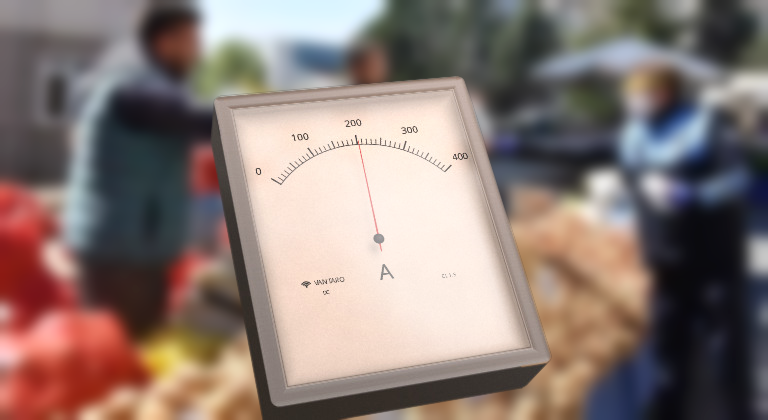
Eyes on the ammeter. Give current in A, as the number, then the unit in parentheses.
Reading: 200 (A)
